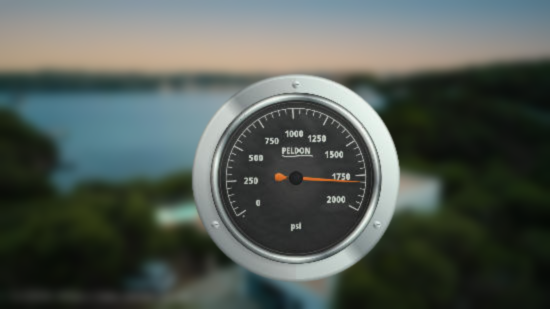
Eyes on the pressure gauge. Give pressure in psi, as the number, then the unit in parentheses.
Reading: 1800 (psi)
